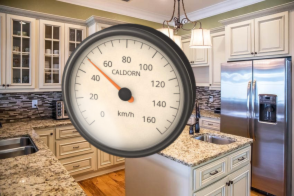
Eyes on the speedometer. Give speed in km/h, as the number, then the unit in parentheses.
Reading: 50 (km/h)
